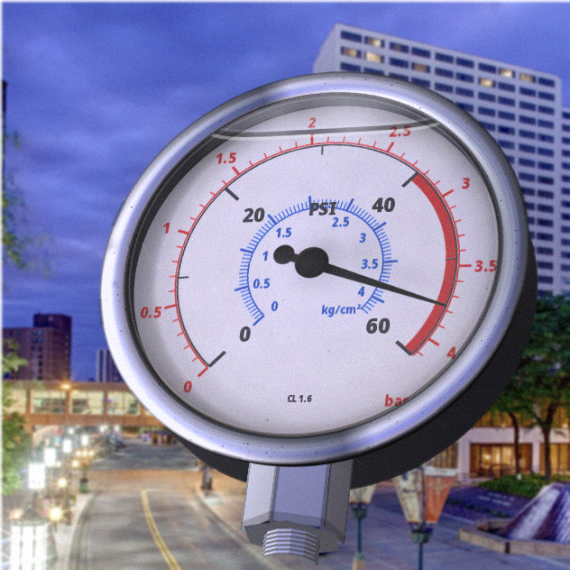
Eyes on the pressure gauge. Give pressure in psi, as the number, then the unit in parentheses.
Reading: 55 (psi)
